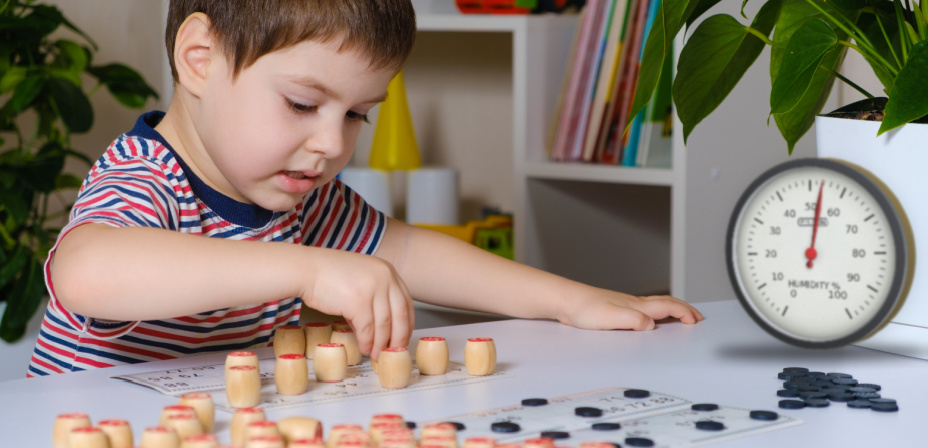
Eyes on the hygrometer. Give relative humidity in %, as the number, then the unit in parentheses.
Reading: 54 (%)
